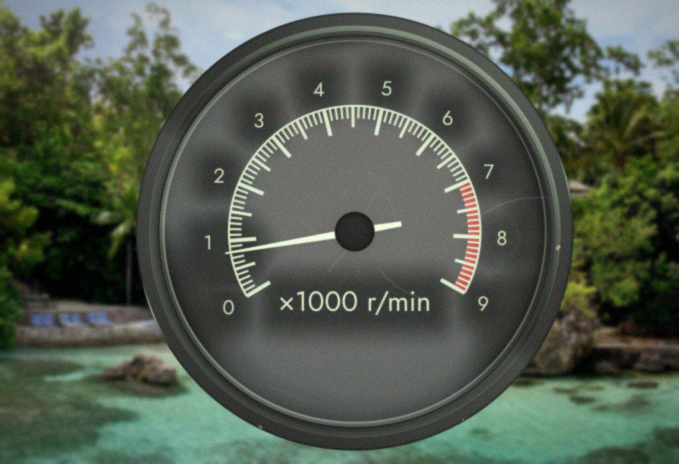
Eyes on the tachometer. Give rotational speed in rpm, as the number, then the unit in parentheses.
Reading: 800 (rpm)
